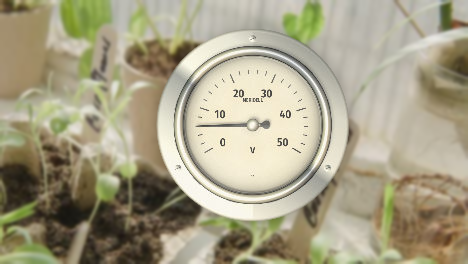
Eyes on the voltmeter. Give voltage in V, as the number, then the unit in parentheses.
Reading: 6 (V)
